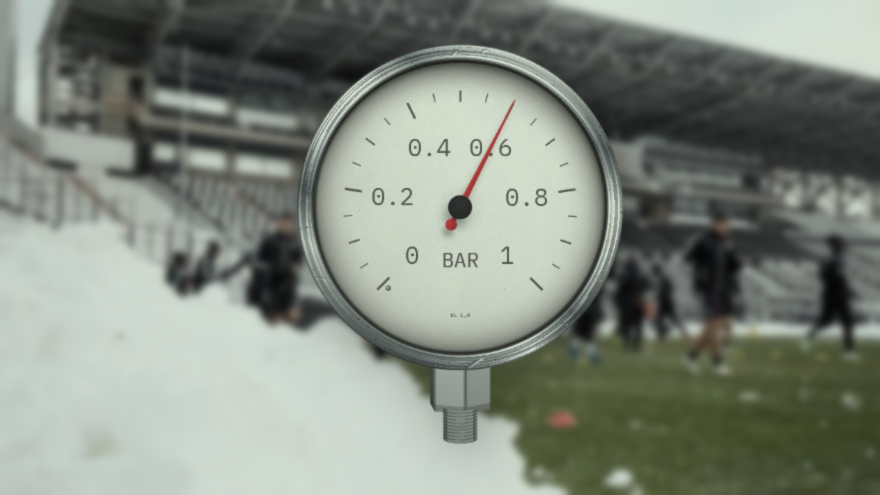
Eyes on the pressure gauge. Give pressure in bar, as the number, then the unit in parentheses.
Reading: 0.6 (bar)
